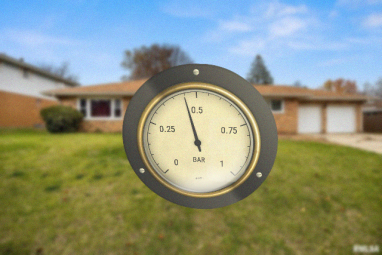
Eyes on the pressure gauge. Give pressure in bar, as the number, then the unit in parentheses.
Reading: 0.45 (bar)
